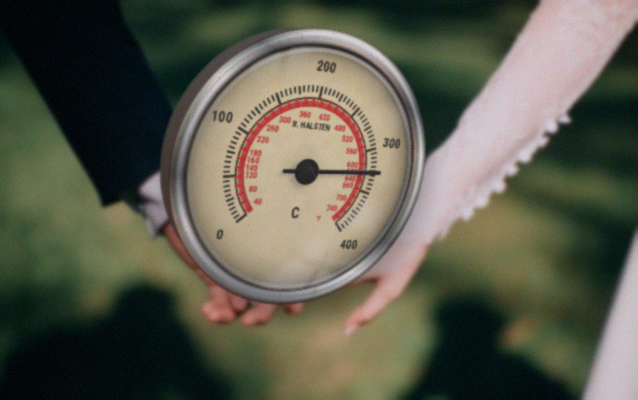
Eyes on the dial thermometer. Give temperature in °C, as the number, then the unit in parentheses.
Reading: 325 (°C)
